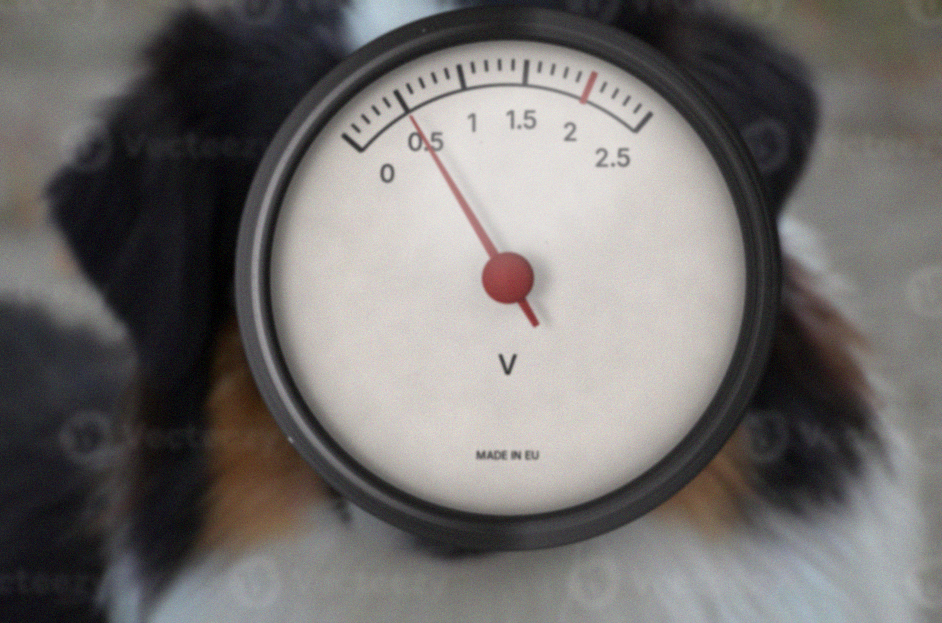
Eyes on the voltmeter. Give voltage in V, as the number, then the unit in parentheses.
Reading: 0.5 (V)
